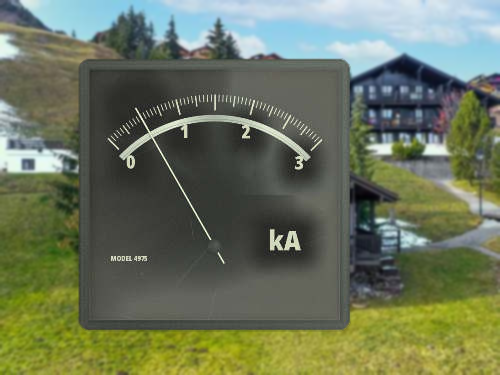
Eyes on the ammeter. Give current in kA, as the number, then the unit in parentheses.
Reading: 0.5 (kA)
